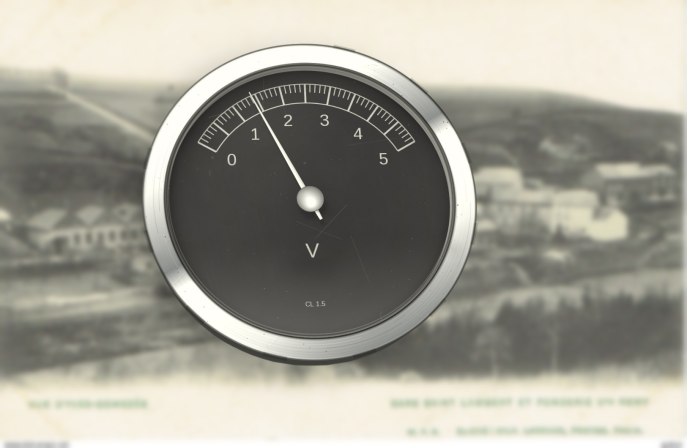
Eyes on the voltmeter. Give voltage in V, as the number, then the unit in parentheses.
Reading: 1.4 (V)
